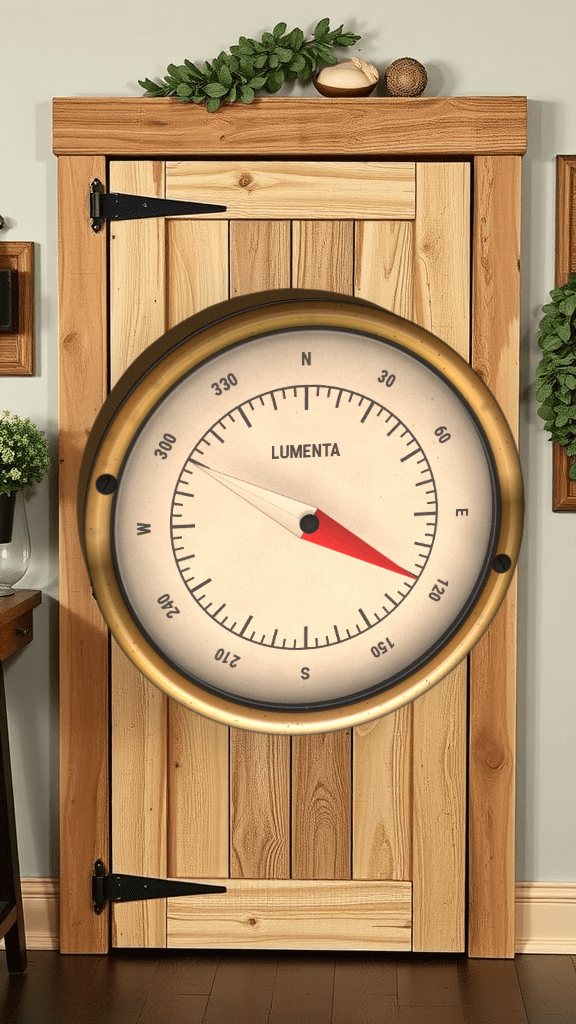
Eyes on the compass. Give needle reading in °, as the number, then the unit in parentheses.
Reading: 120 (°)
